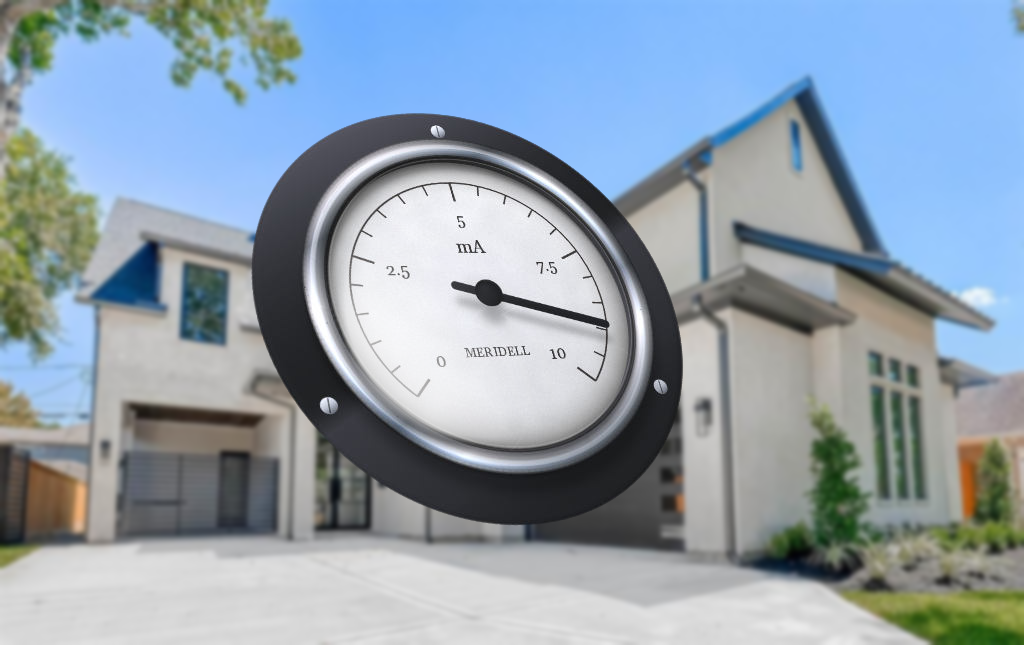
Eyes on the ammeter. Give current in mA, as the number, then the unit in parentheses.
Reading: 9 (mA)
